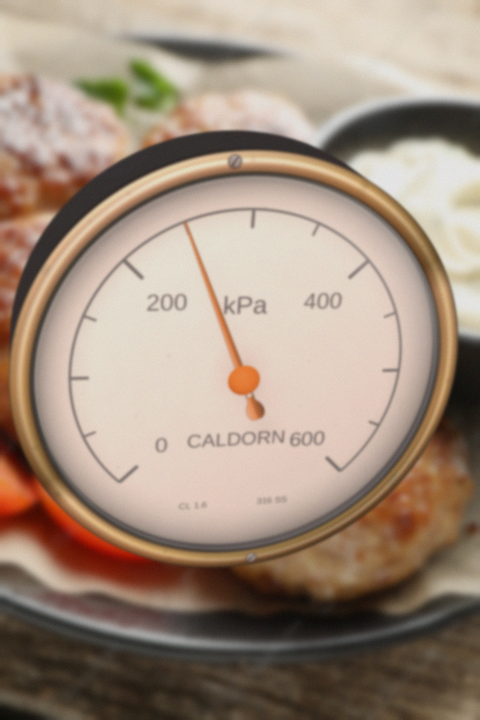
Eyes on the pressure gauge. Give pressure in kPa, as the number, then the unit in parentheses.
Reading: 250 (kPa)
